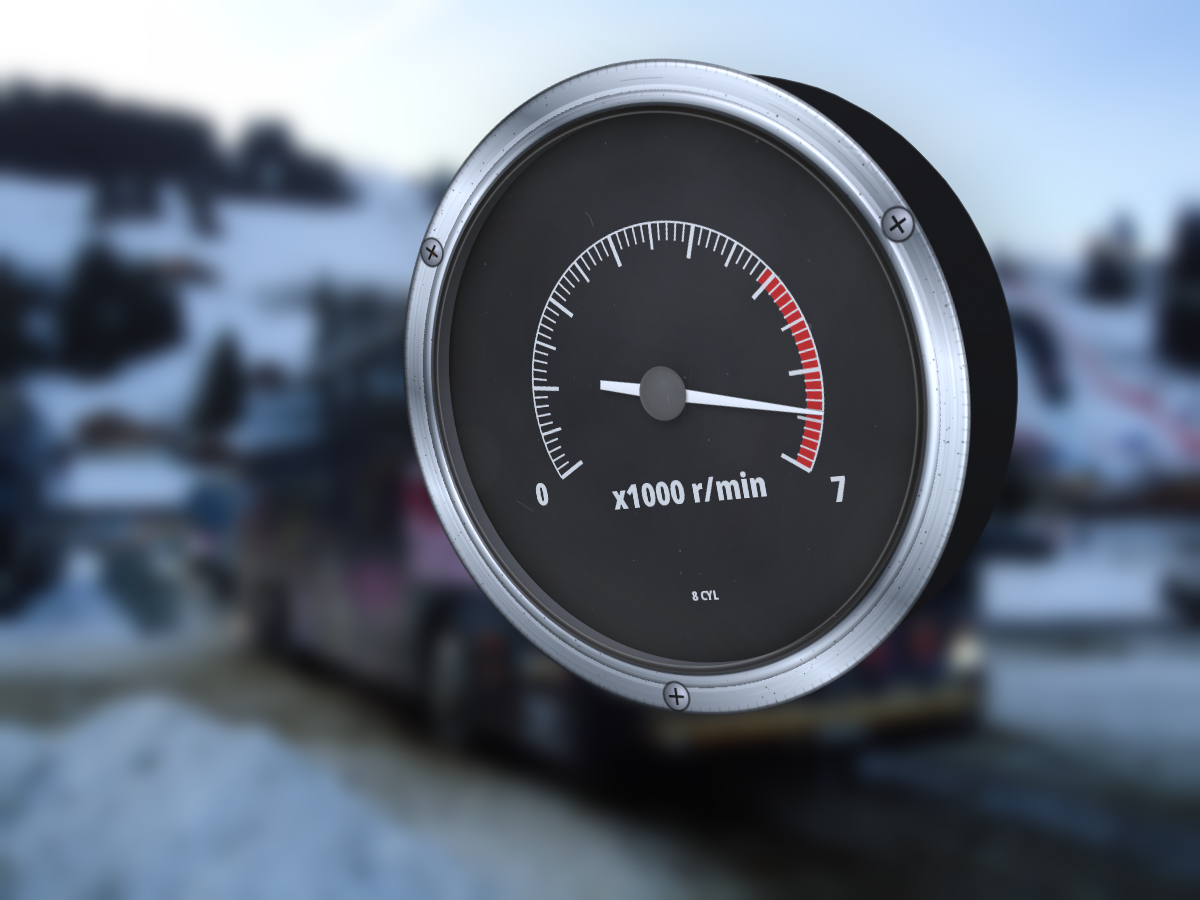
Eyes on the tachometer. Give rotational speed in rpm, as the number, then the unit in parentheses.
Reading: 6400 (rpm)
